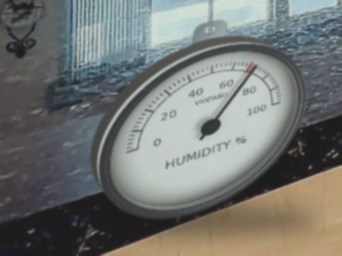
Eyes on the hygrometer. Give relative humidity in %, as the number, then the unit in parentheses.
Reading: 70 (%)
